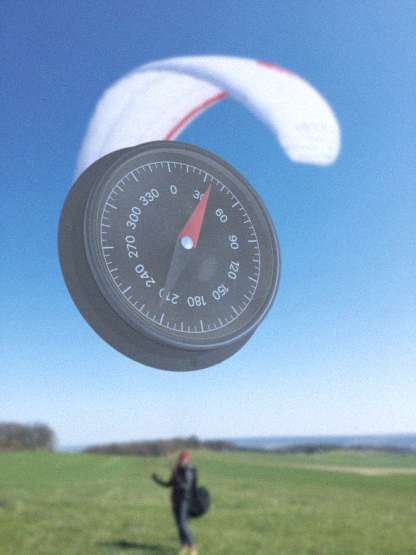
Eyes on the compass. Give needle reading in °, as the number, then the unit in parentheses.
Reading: 35 (°)
